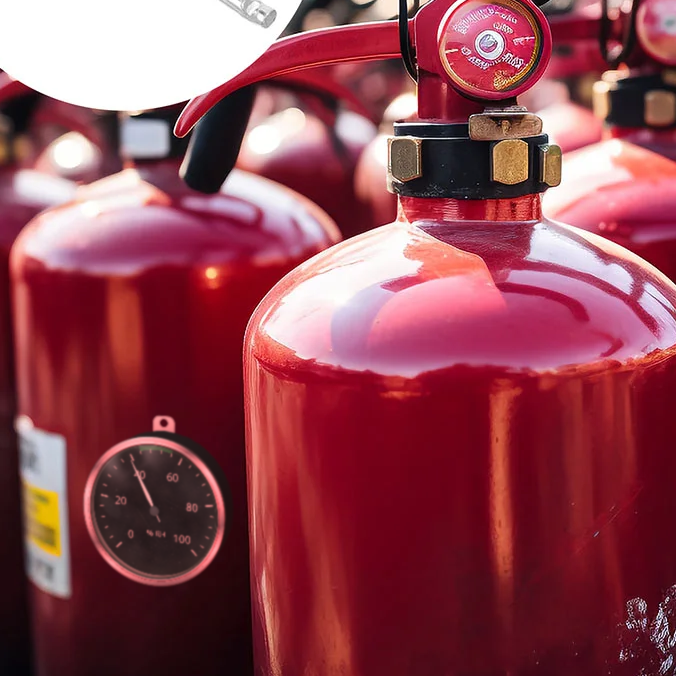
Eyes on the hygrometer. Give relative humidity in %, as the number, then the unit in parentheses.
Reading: 40 (%)
